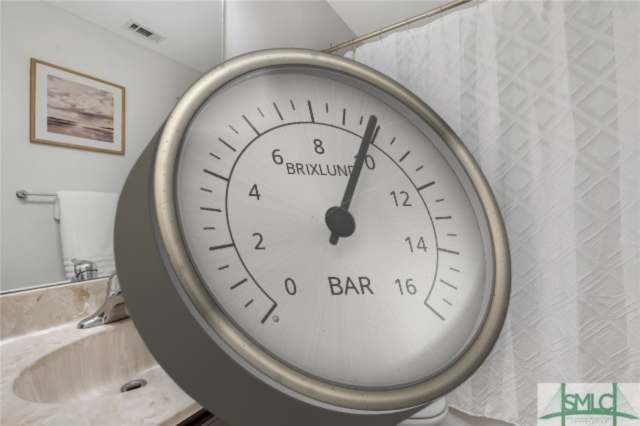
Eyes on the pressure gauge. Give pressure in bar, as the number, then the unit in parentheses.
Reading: 9.75 (bar)
